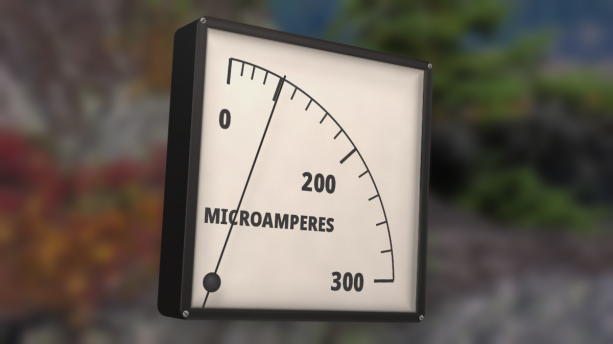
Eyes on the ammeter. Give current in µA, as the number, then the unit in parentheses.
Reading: 100 (µA)
